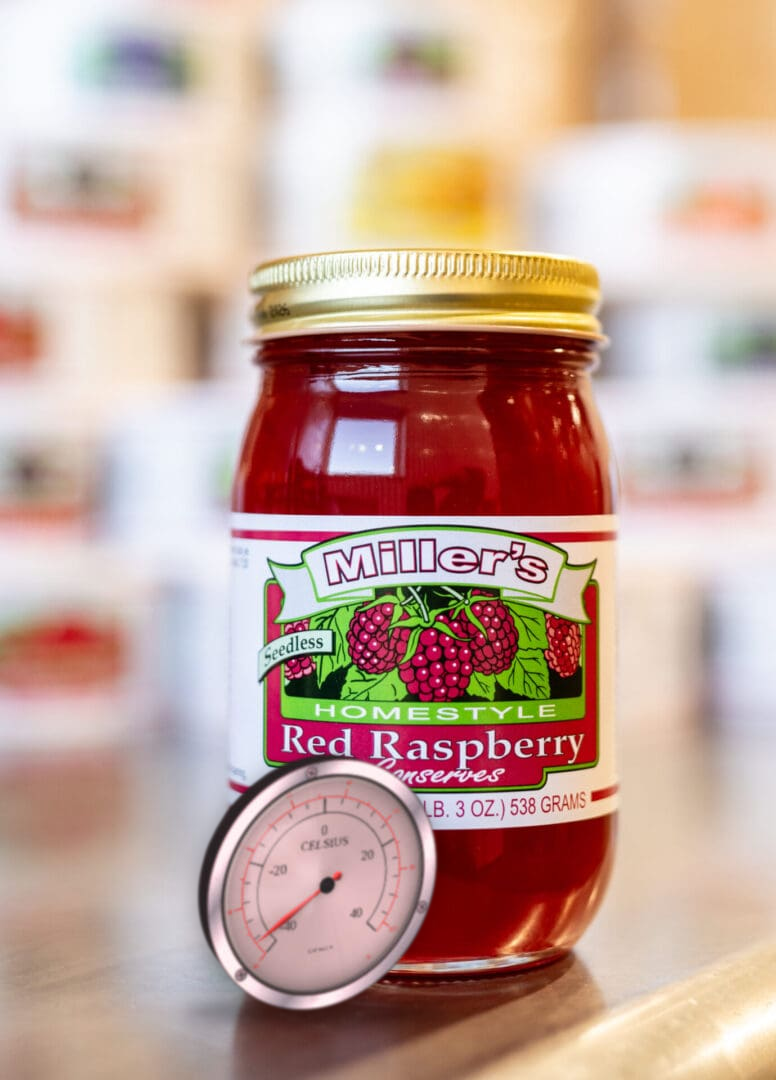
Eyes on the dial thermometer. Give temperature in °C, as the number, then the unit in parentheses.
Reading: -36 (°C)
